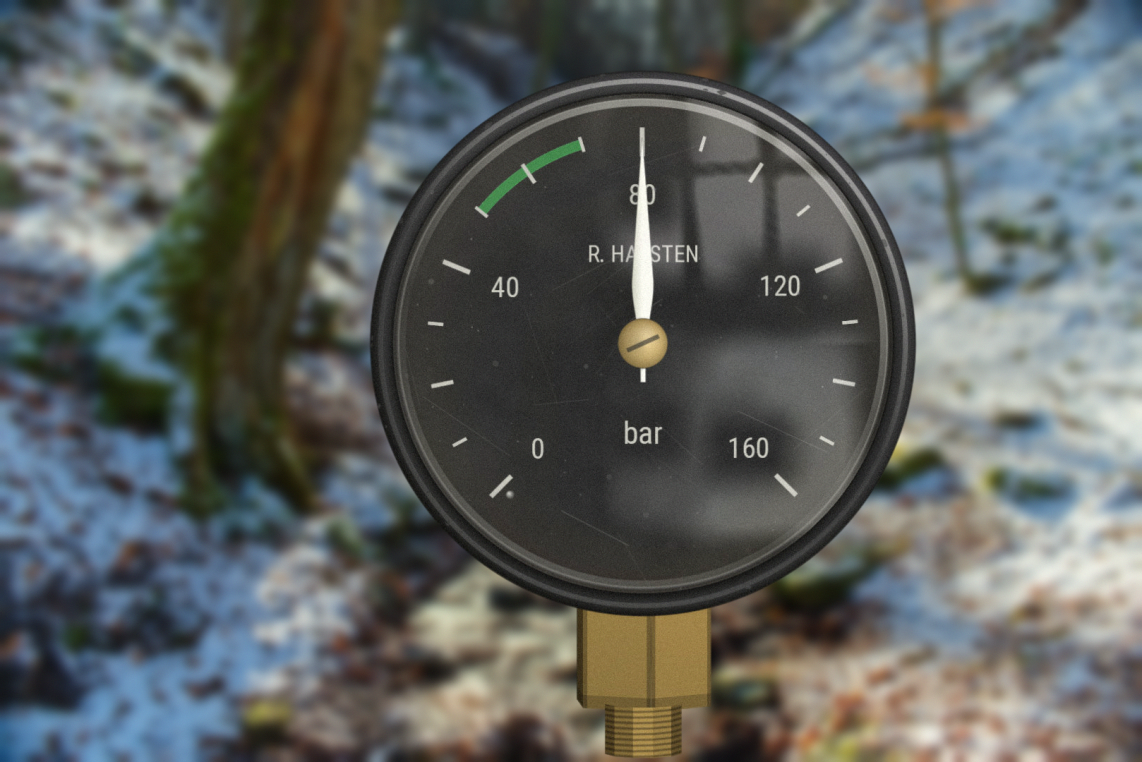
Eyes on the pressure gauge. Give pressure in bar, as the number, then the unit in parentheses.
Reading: 80 (bar)
